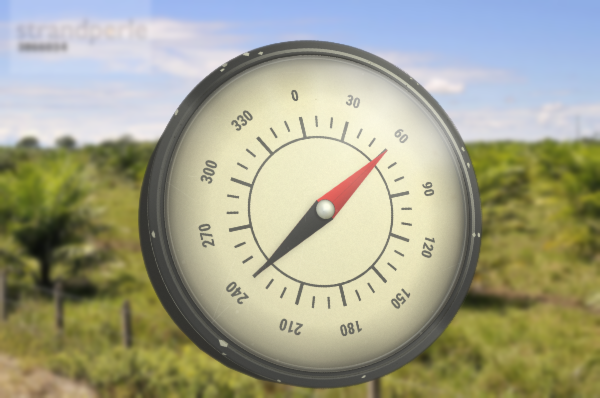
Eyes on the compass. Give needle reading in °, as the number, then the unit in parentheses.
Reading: 60 (°)
